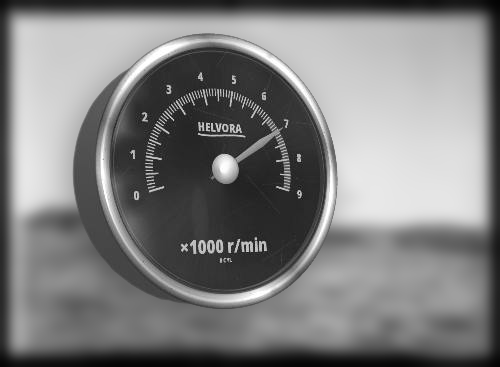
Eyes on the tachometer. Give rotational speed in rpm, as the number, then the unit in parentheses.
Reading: 7000 (rpm)
